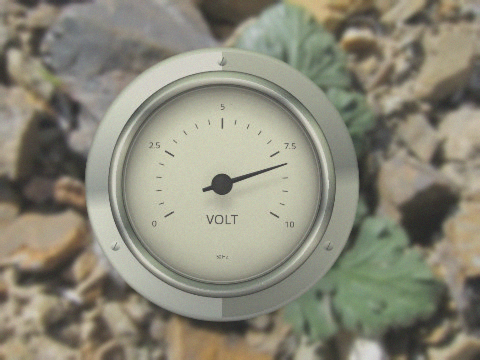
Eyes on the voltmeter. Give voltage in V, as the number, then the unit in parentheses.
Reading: 8 (V)
